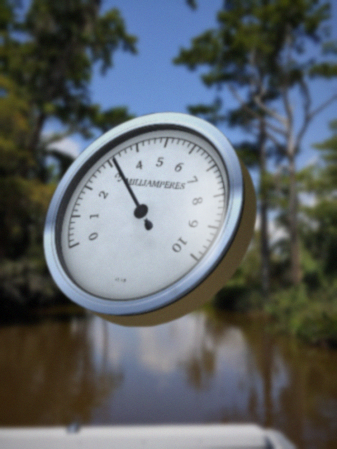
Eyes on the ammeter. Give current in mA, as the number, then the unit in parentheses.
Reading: 3.2 (mA)
